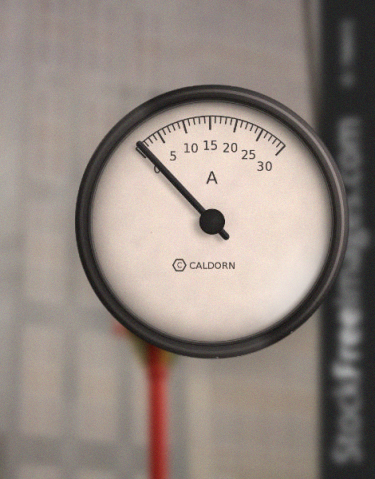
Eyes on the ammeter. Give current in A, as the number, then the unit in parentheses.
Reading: 1 (A)
